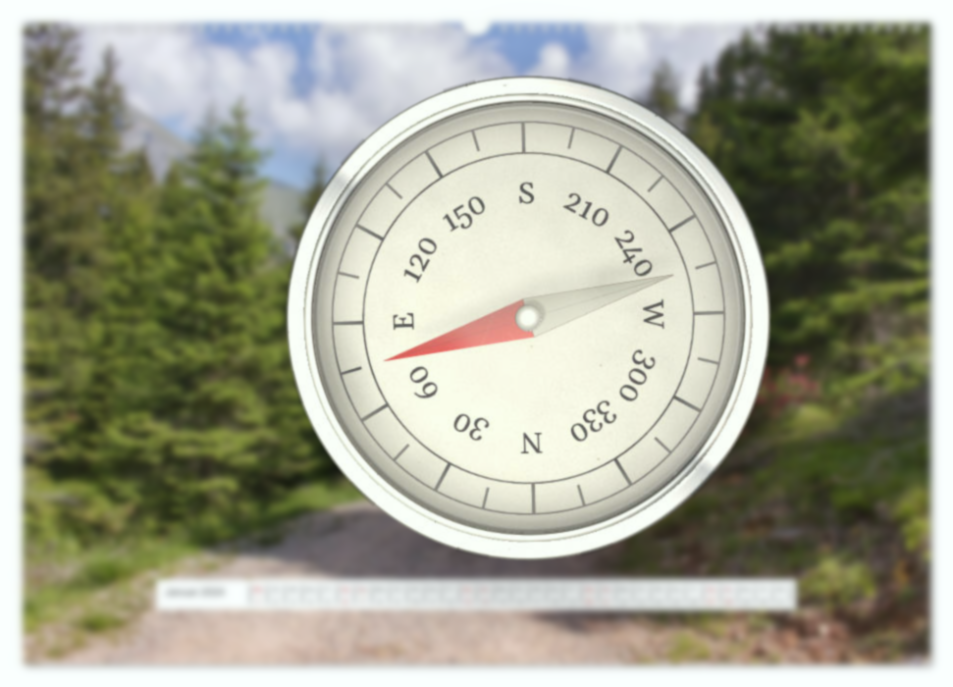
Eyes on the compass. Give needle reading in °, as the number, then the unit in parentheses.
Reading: 75 (°)
